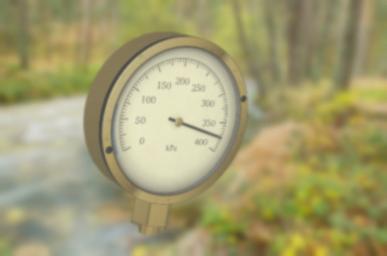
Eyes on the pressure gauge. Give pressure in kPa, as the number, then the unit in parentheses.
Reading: 375 (kPa)
